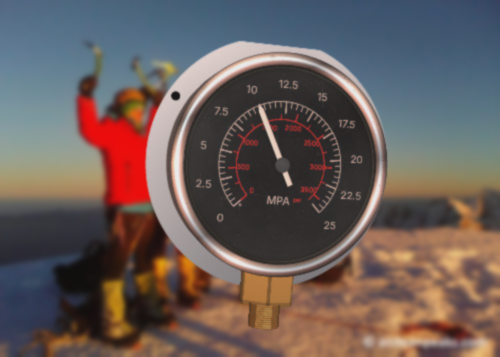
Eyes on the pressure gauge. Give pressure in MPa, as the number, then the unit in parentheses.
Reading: 10 (MPa)
